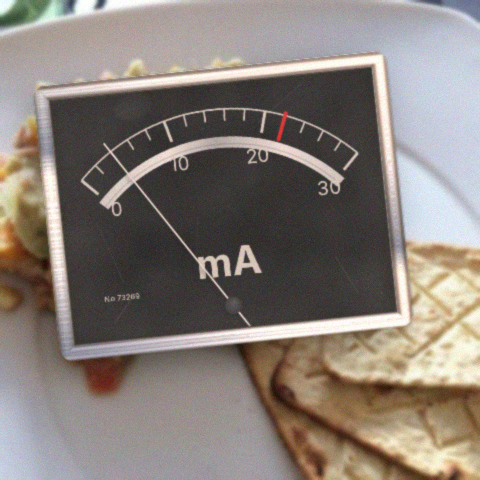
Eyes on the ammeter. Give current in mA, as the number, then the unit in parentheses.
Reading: 4 (mA)
